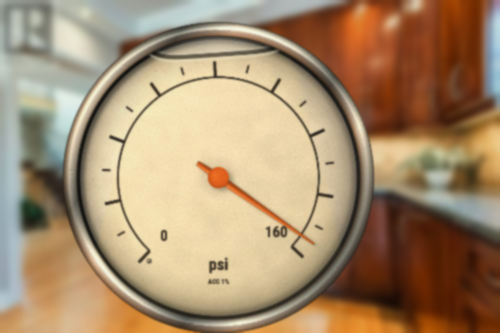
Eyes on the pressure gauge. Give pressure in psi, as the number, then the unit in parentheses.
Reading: 155 (psi)
